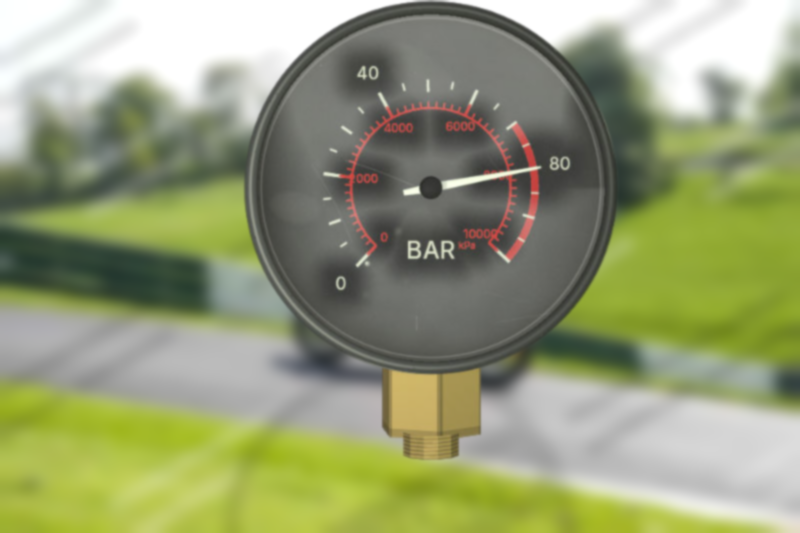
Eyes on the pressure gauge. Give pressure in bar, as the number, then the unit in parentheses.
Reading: 80 (bar)
